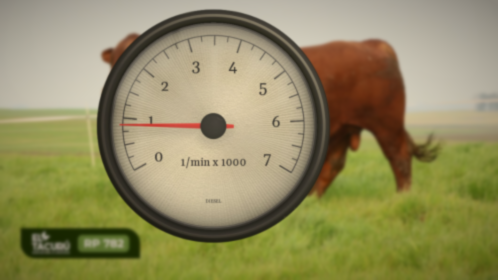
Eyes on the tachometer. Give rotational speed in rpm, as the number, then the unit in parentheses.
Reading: 875 (rpm)
